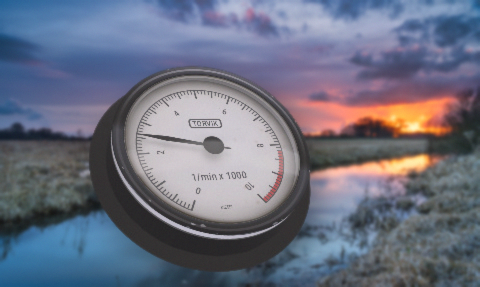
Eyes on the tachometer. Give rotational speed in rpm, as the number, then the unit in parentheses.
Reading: 2500 (rpm)
